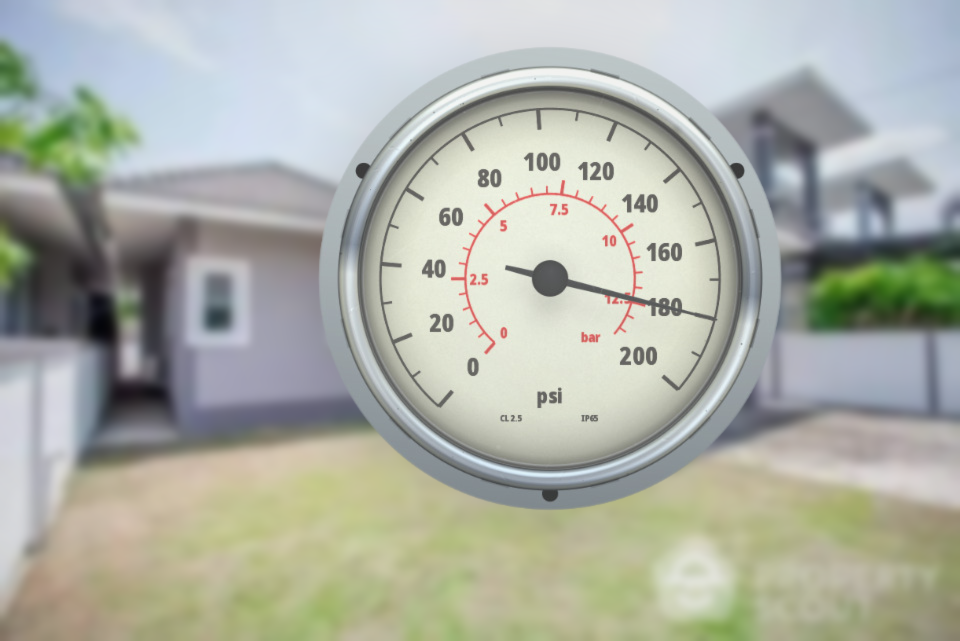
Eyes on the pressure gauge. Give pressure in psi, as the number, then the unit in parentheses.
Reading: 180 (psi)
